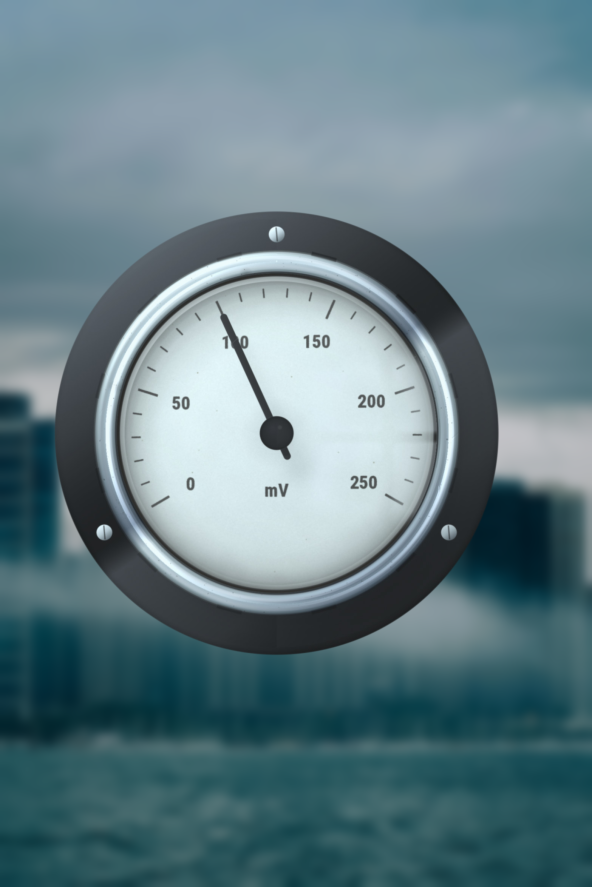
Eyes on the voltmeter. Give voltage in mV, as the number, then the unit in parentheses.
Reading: 100 (mV)
